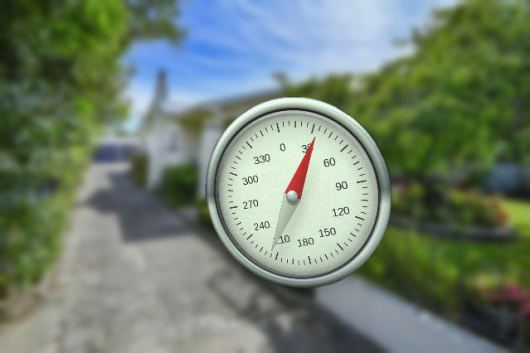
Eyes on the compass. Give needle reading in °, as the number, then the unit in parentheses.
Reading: 35 (°)
